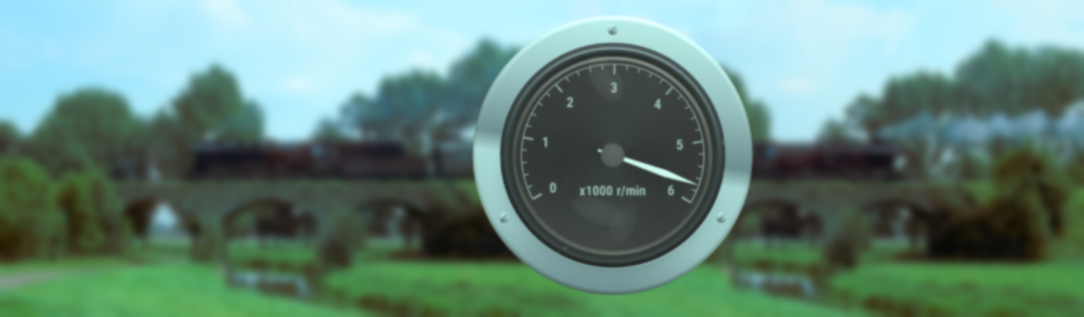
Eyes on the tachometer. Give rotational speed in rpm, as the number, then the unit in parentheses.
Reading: 5700 (rpm)
